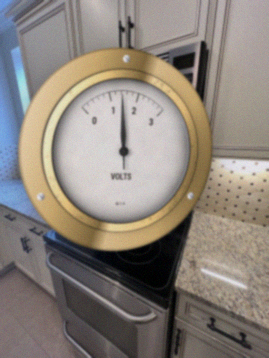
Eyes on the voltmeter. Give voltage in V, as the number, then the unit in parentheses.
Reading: 1.4 (V)
